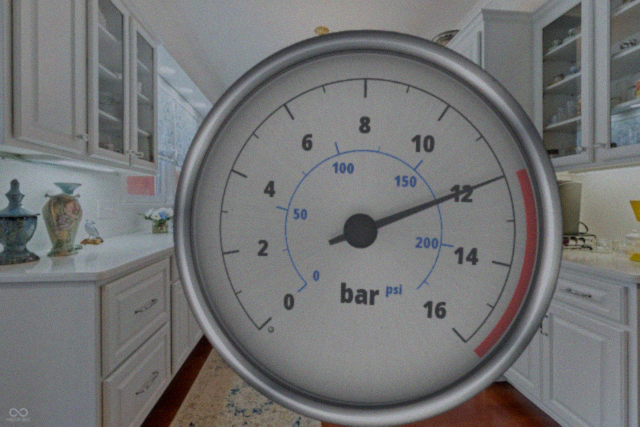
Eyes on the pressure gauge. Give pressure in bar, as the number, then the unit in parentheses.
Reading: 12 (bar)
